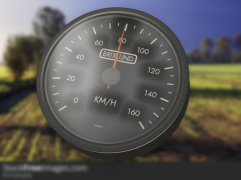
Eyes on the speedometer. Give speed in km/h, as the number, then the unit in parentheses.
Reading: 80 (km/h)
